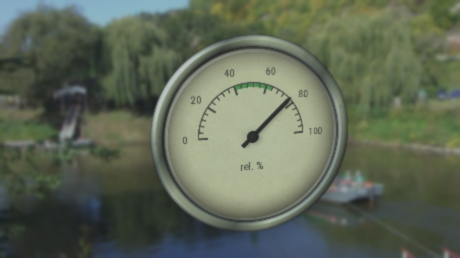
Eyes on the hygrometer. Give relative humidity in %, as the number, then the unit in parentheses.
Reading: 76 (%)
